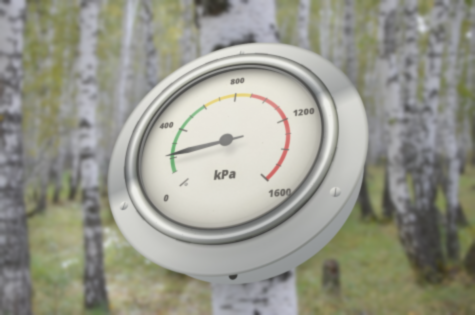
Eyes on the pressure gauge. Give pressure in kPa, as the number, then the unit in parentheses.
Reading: 200 (kPa)
